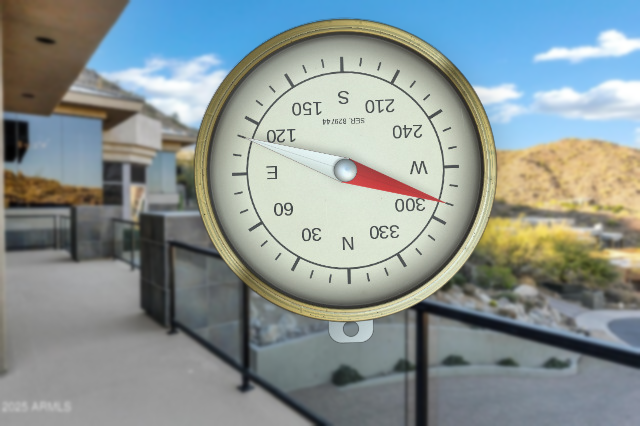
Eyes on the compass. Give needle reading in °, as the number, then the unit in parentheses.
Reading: 290 (°)
